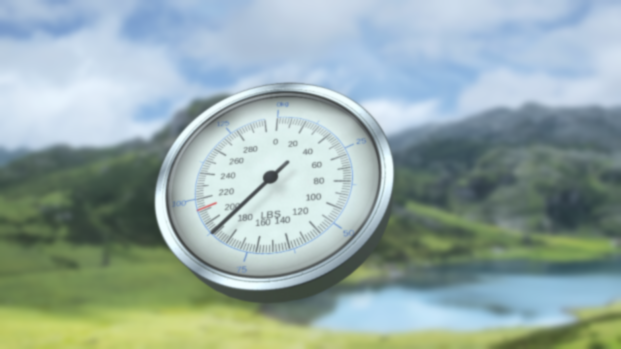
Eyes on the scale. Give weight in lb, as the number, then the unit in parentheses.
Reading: 190 (lb)
